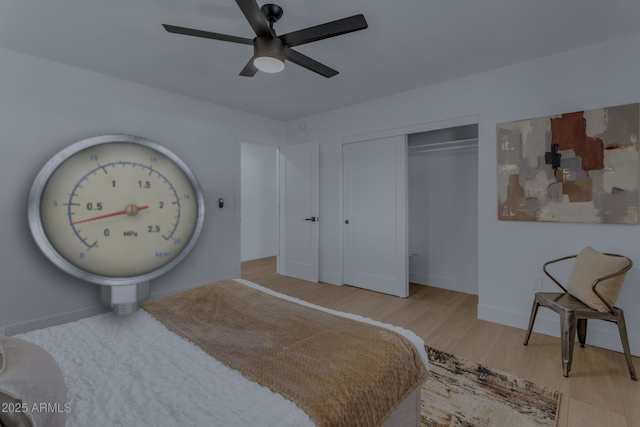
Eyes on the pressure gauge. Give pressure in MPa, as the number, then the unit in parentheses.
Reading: 0.3 (MPa)
